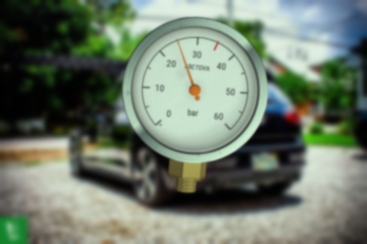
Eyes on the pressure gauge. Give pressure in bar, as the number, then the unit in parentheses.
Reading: 25 (bar)
